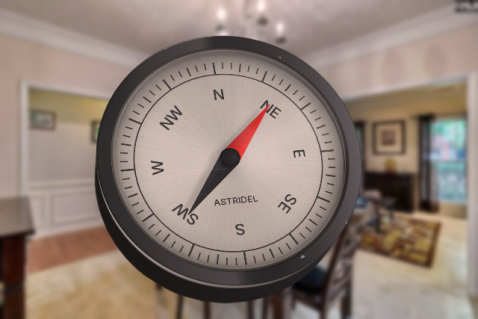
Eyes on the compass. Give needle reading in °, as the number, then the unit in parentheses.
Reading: 42.5 (°)
